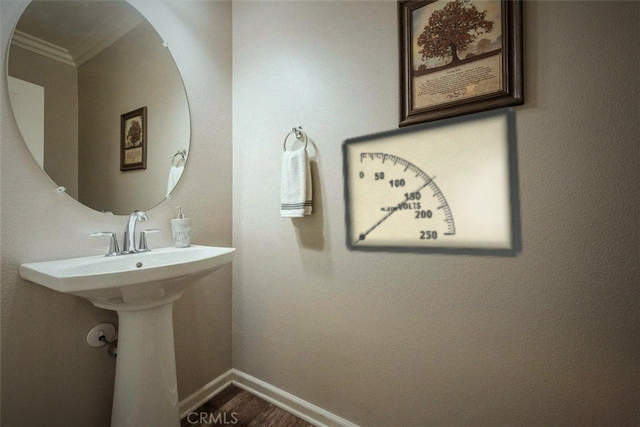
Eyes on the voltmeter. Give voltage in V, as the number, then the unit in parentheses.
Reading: 150 (V)
